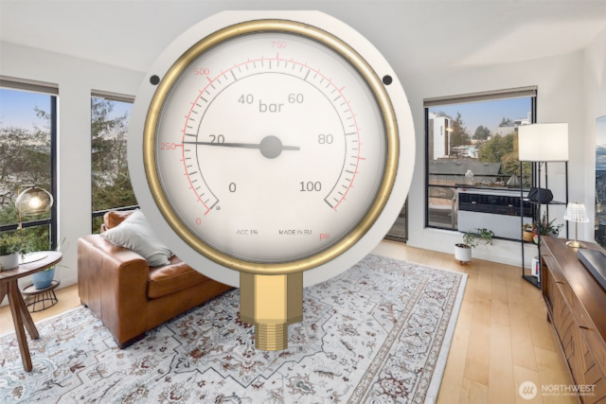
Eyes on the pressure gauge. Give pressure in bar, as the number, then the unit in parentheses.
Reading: 18 (bar)
